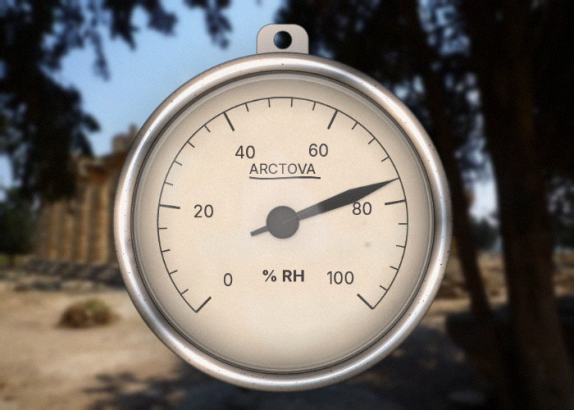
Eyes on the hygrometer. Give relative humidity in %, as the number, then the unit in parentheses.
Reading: 76 (%)
